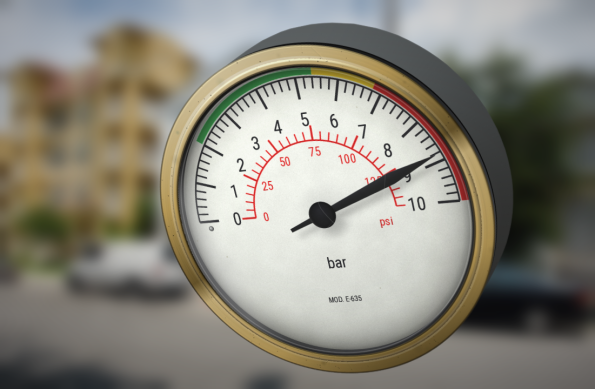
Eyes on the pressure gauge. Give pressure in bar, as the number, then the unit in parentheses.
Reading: 8.8 (bar)
